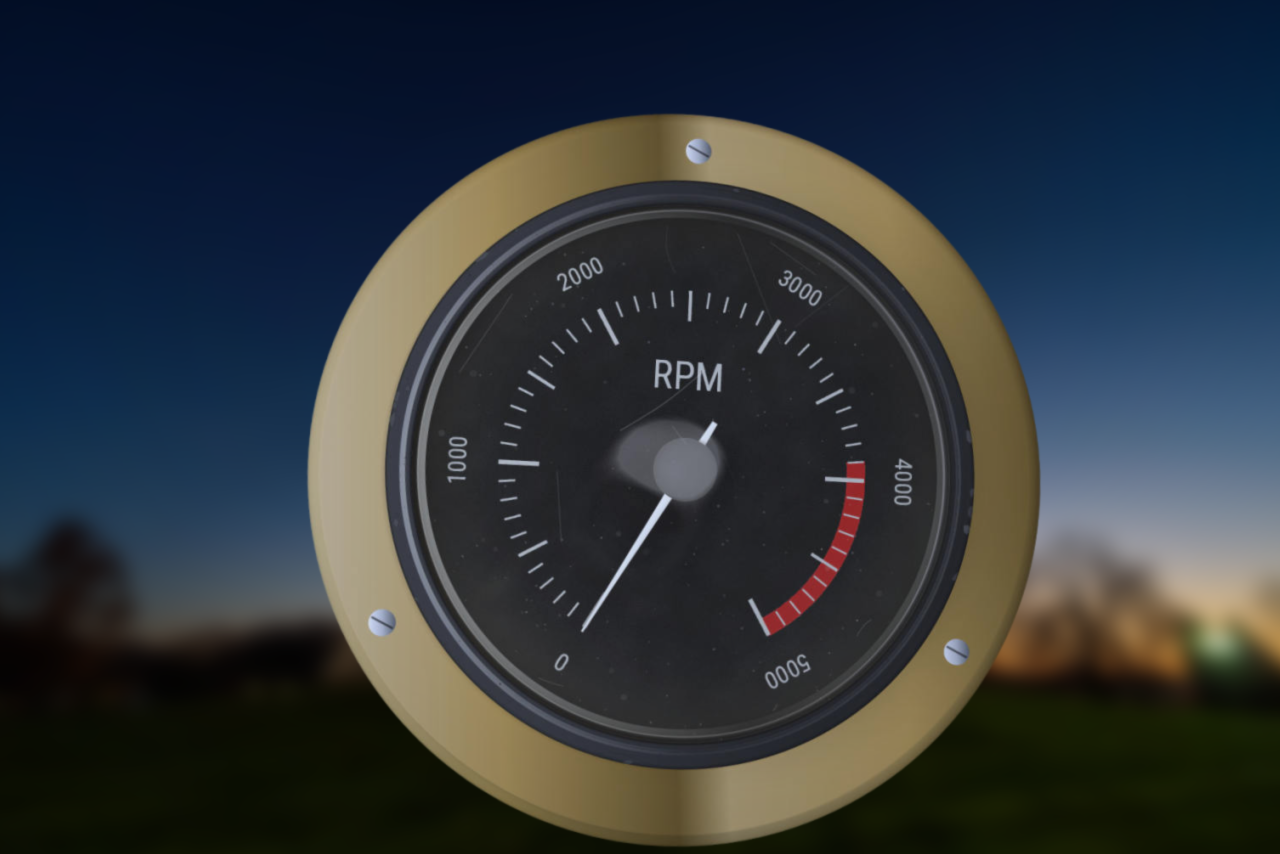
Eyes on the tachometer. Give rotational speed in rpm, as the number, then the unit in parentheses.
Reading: 0 (rpm)
